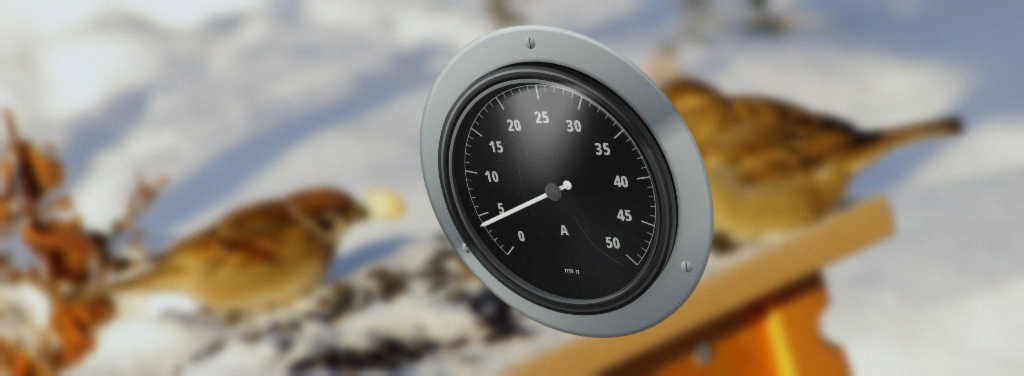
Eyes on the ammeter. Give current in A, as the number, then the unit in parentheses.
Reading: 4 (A)
